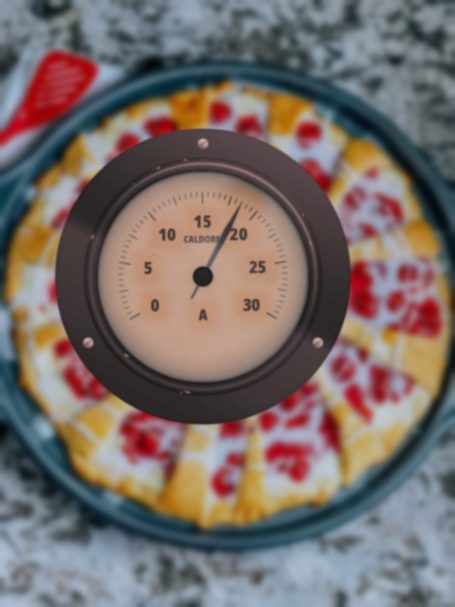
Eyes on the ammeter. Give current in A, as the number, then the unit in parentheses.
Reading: 18.5 (A)
